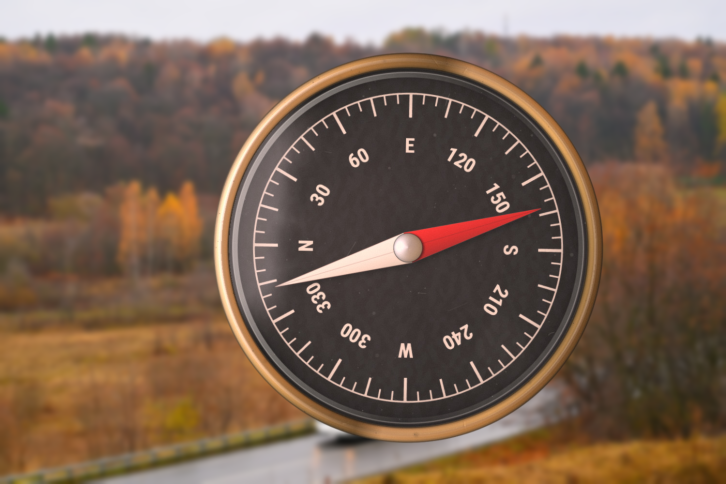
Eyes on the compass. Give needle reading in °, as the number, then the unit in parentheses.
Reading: 162.5 (°)
